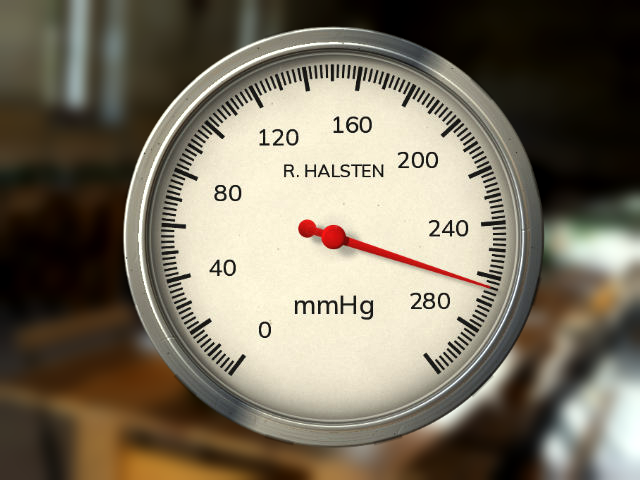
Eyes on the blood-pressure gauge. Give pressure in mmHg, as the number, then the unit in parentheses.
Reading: 264 (mmHg)
